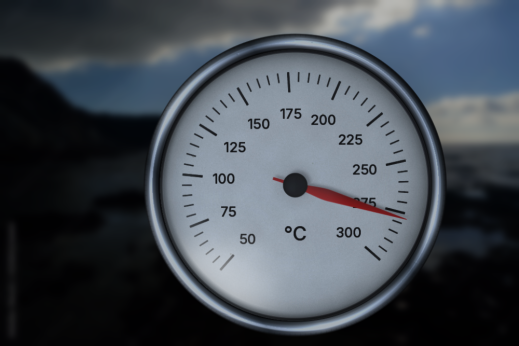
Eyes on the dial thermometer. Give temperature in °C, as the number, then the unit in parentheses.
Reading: 277.5 (°C)
